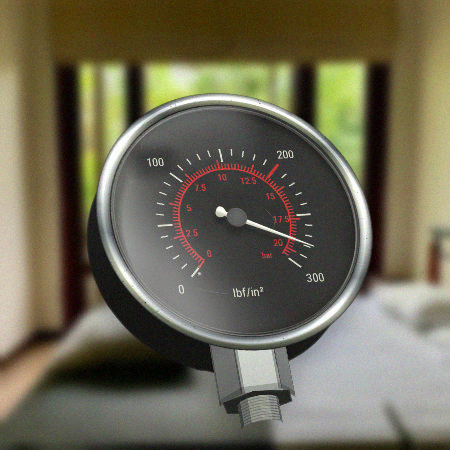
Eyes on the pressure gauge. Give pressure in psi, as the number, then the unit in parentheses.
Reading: 280 (psi)
